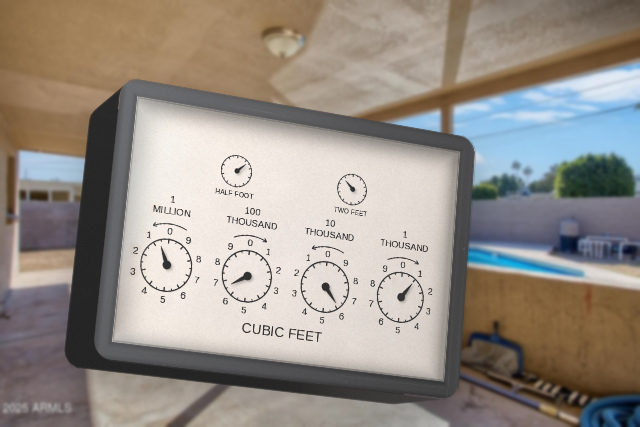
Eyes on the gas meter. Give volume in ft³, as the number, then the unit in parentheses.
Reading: 66100 (ft³)
